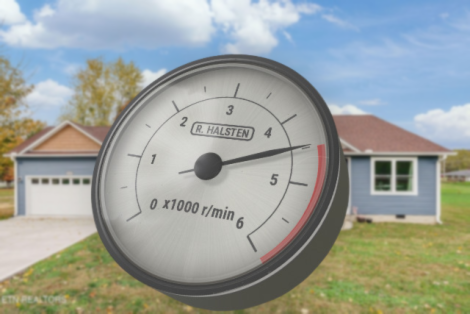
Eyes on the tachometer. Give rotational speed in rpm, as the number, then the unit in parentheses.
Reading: 4500 (rpm)
